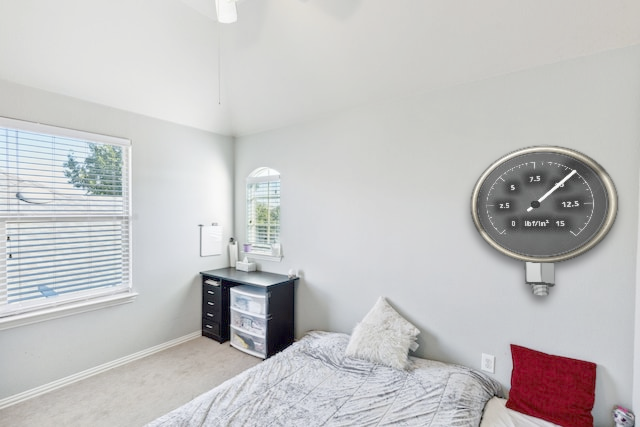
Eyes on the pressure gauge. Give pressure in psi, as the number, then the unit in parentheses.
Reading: 10 (psi)
